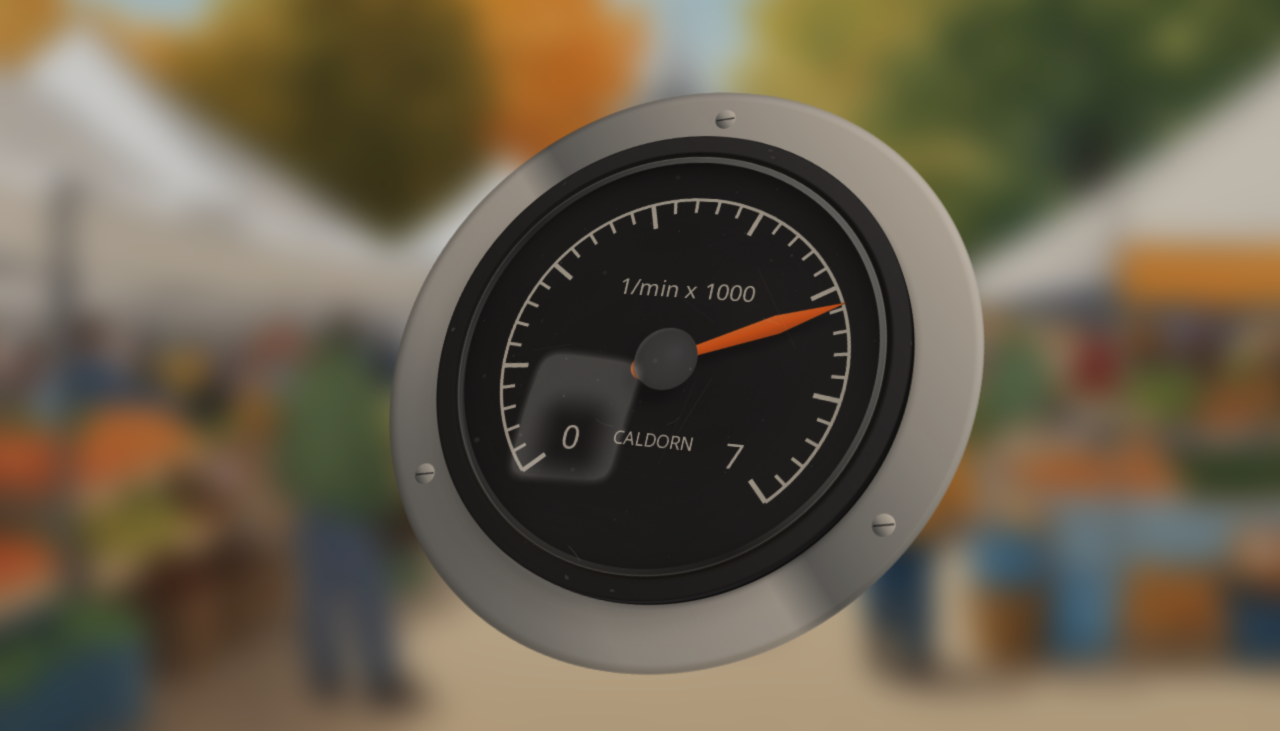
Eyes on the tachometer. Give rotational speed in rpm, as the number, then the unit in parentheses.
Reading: 5200 (rpm)
